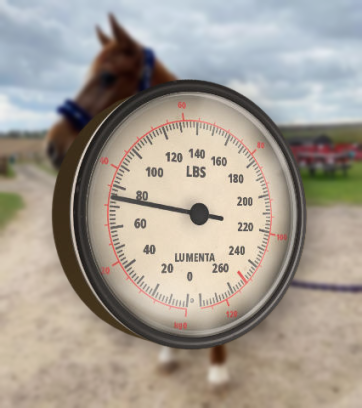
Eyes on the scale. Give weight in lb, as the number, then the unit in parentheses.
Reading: 74 (lb)
